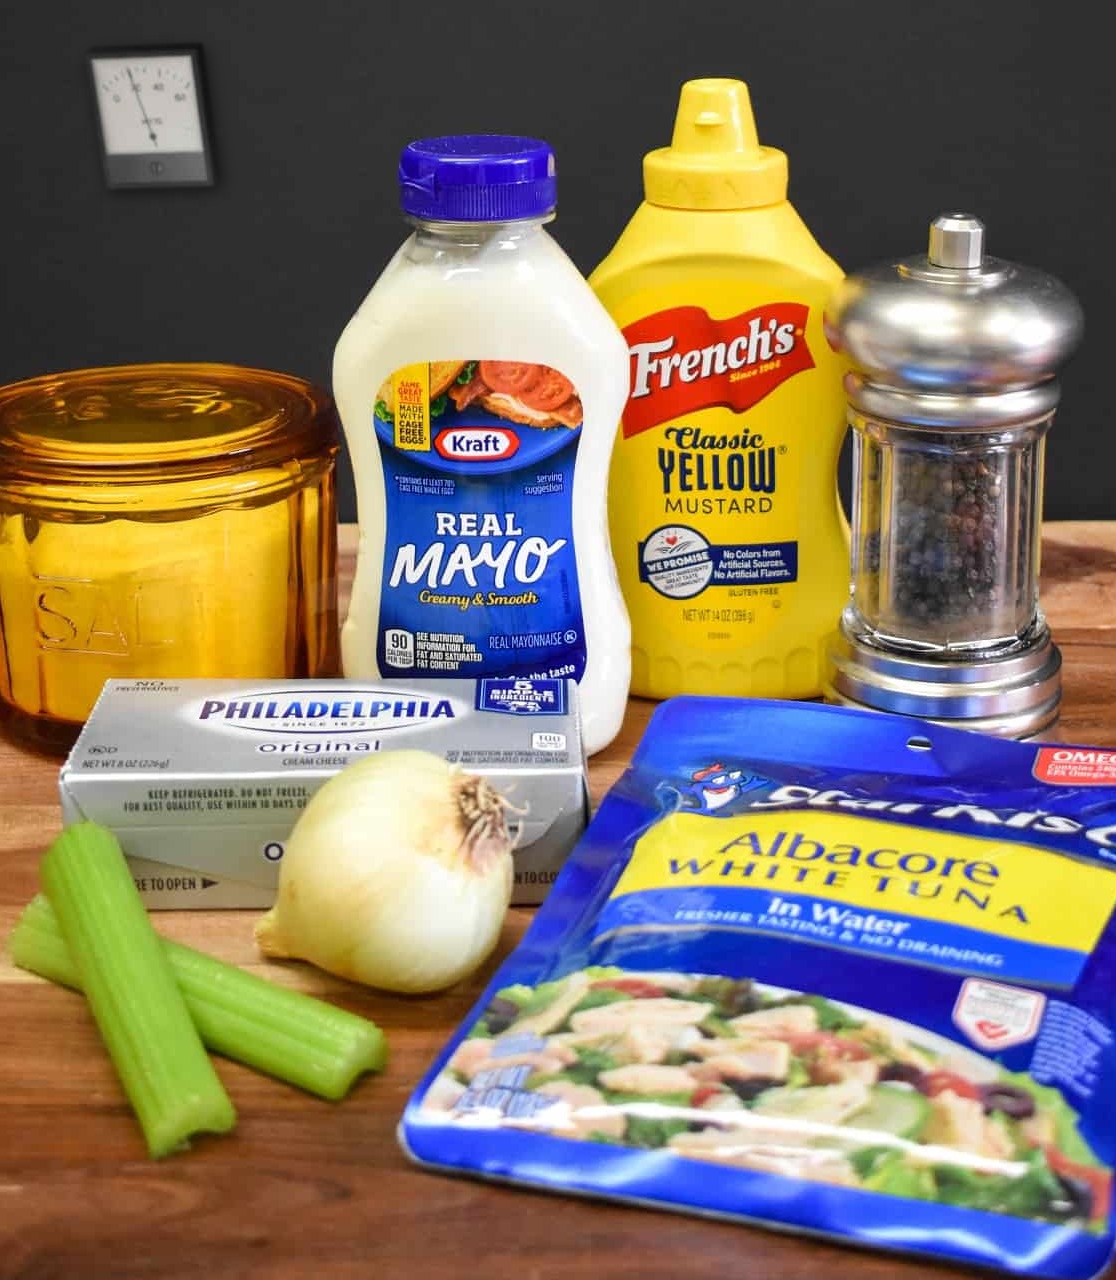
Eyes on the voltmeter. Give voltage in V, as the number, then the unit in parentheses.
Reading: 20 (V)
